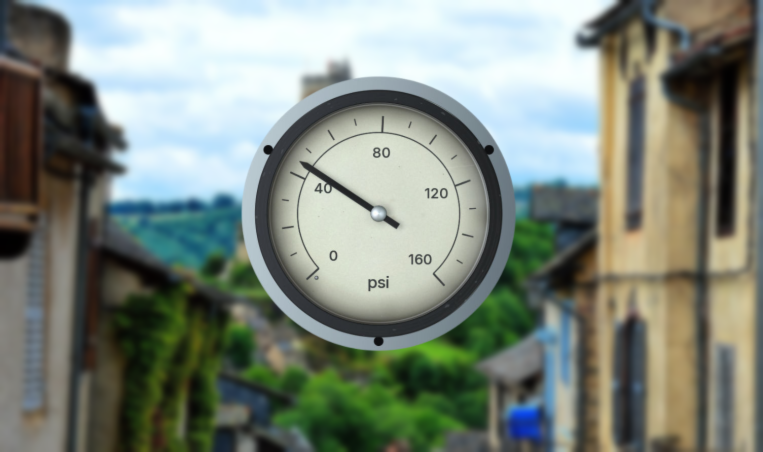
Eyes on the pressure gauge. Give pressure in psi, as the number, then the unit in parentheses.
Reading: 45 (psi)
